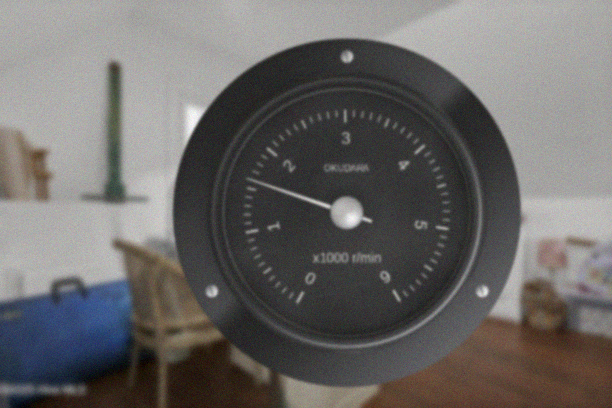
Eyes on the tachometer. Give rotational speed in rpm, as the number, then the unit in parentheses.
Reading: 1600 (rpm)
